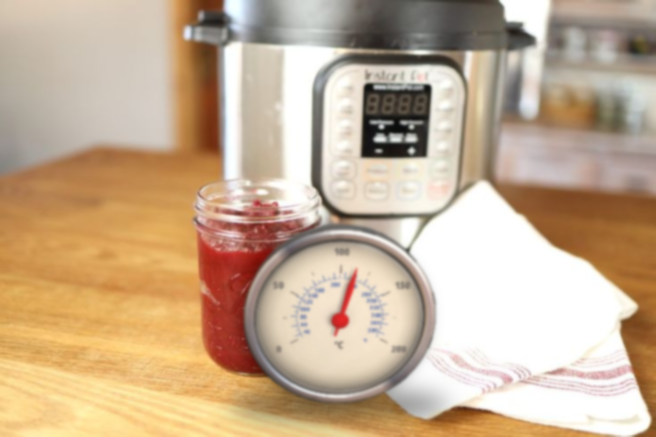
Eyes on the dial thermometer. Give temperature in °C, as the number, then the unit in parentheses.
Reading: 112.5 (°C)
